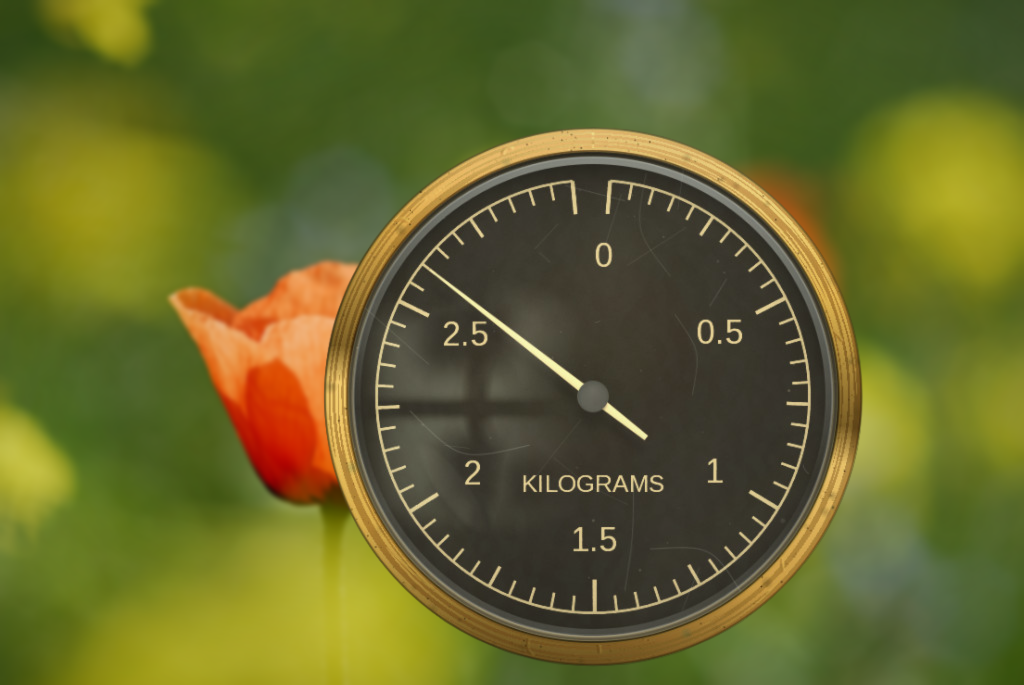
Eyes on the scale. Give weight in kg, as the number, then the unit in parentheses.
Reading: 2.6 (kg)
